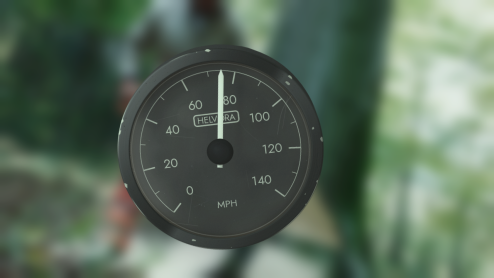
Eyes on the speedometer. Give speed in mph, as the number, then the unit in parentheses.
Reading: 75 (mph)
